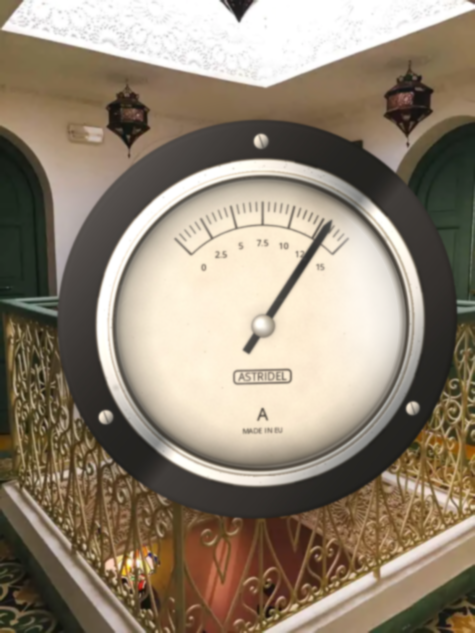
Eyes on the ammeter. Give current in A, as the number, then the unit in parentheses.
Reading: 13 (A)
